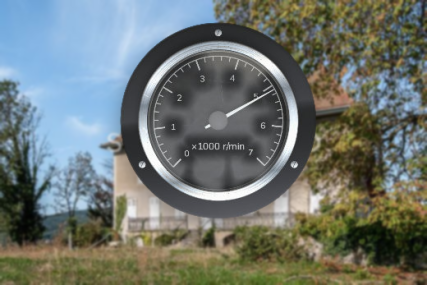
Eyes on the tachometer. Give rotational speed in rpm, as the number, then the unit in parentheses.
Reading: 5100 (rpm)
